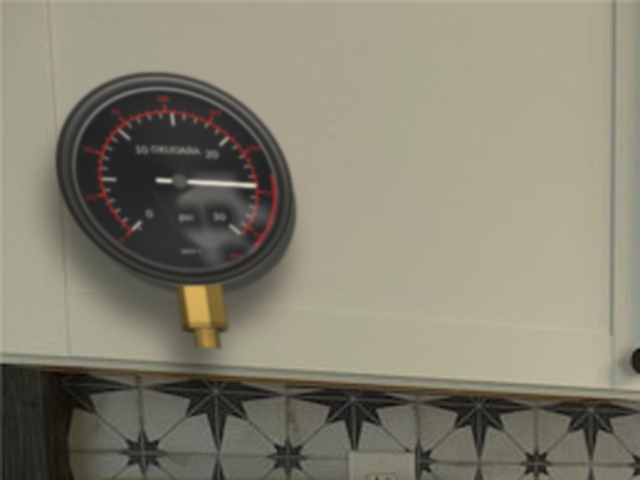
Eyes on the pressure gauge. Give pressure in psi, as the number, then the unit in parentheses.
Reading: 25 (psi)
